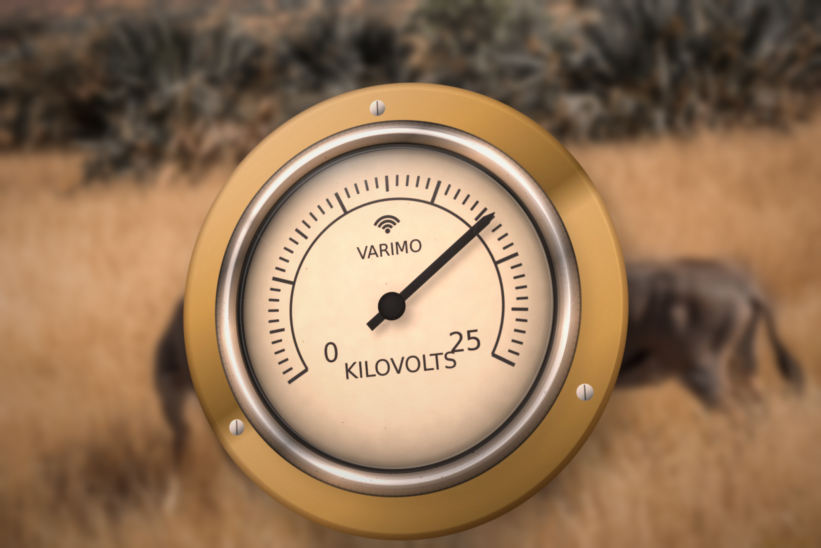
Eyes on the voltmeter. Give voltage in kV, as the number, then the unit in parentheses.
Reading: 18 (kV)
